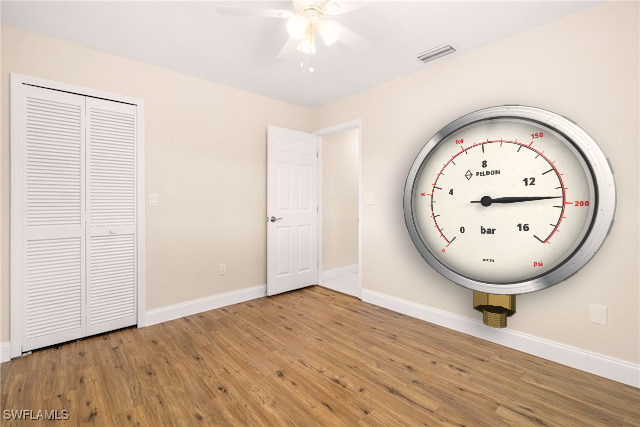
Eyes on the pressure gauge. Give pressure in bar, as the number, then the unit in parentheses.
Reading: 13.5 (bar)
